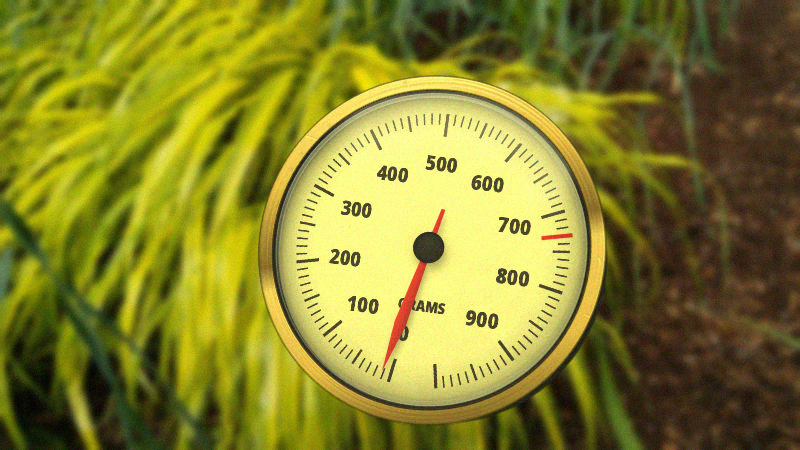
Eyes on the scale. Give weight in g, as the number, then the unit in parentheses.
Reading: 10 (g)
